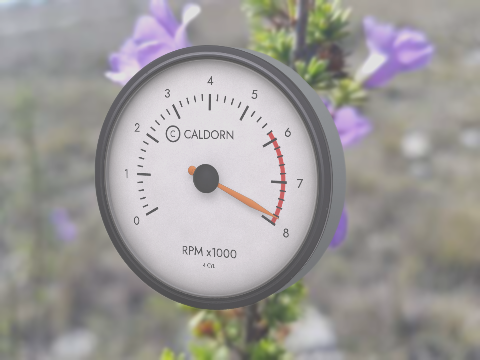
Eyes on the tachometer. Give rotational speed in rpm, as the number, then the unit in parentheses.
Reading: 7800 (rpm)
